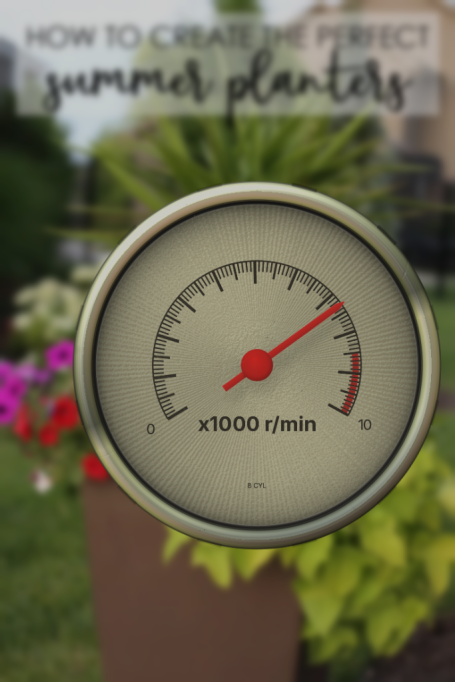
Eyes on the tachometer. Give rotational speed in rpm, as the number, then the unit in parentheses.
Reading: 7300 (rpm)
